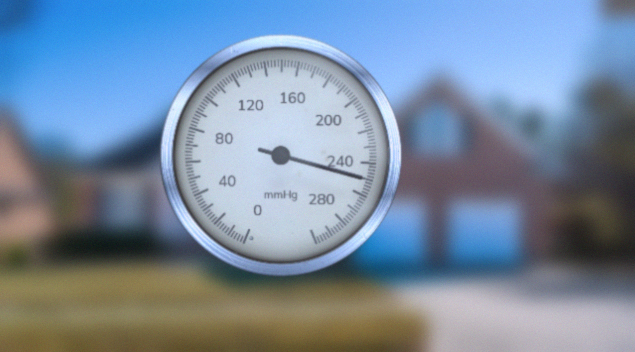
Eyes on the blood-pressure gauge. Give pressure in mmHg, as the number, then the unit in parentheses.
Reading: 250 (mmHg)
